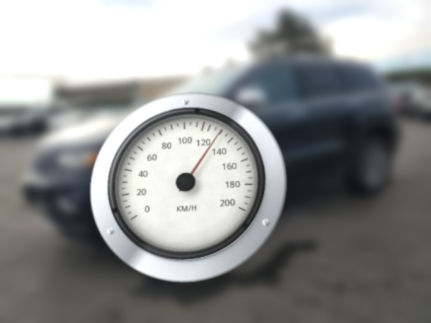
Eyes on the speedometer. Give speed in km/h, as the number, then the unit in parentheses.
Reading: 130 (km/h)
